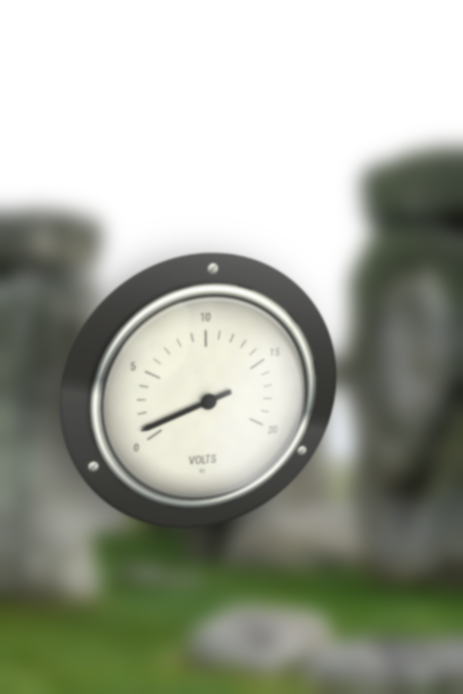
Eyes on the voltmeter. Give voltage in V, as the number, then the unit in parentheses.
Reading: 1 (V)
